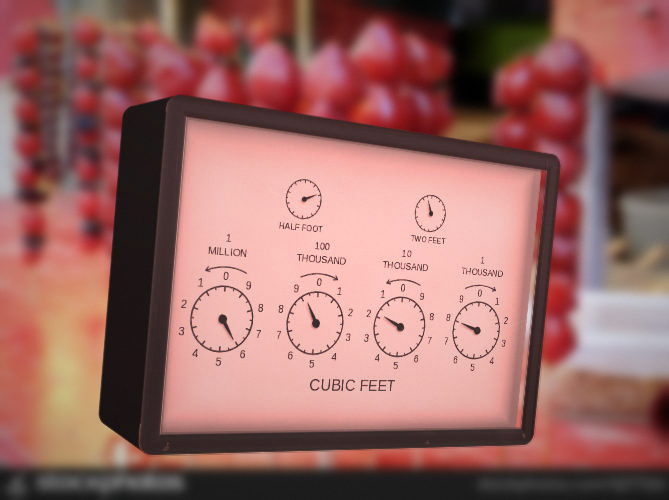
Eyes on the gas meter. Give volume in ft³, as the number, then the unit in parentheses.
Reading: 591800 (ft³)
